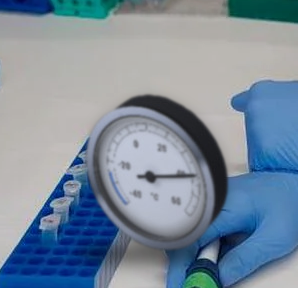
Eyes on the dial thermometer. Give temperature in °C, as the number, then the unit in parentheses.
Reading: 40 (°C)
